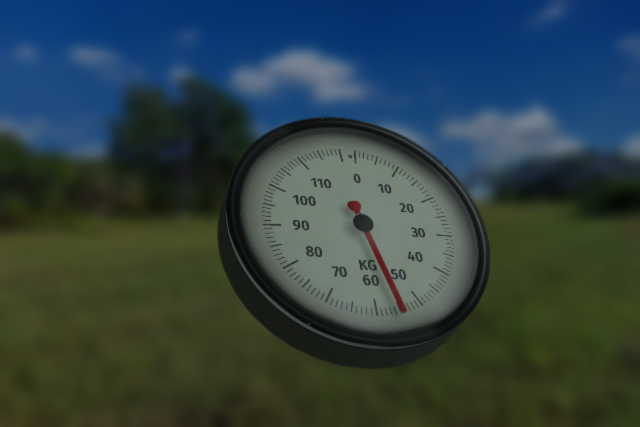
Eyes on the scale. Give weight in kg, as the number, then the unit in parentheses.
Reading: 55 (kg)
